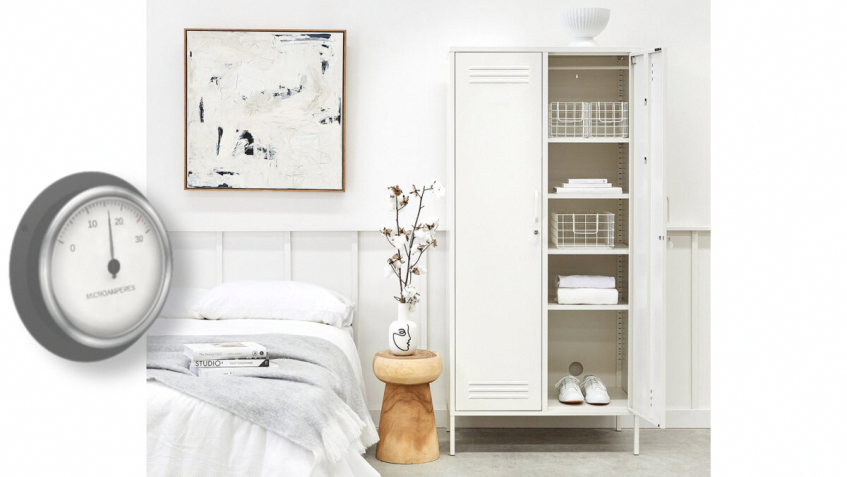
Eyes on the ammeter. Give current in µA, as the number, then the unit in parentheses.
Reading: 15 (µA)
